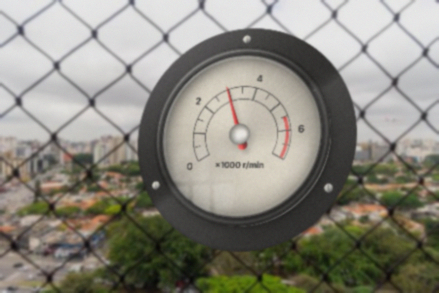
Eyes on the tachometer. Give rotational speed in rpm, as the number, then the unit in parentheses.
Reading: 3000 (rpm)
